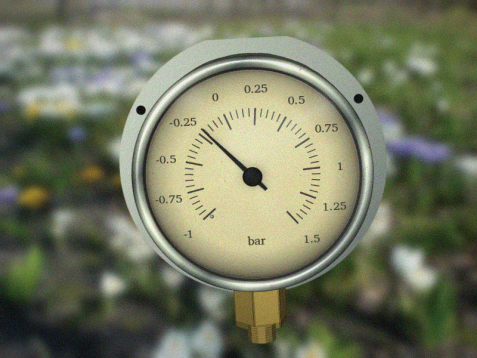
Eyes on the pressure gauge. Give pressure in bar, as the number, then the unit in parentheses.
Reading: -0.2 (bar)
